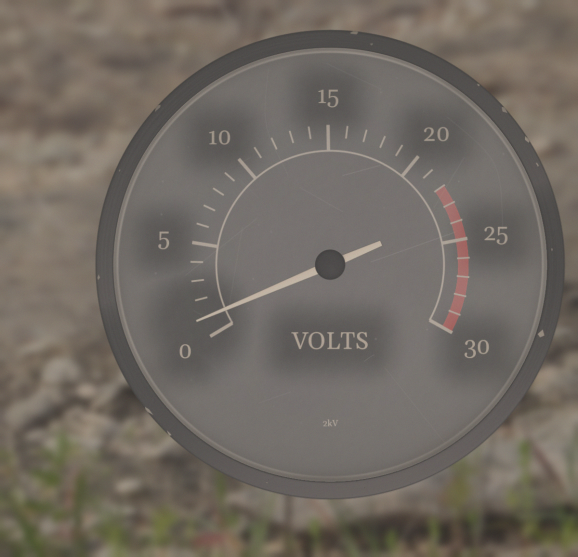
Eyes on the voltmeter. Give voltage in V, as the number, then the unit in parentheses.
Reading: 1 (V)
